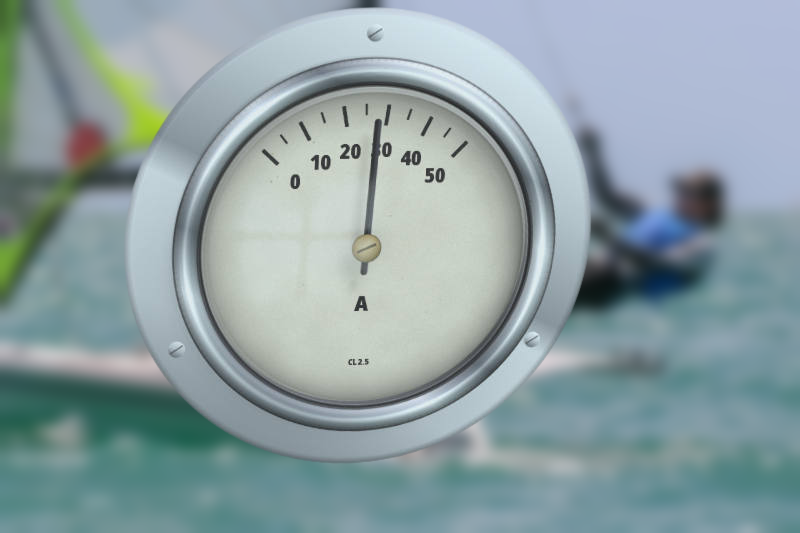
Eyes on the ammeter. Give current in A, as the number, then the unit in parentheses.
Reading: 27.5 (A)
